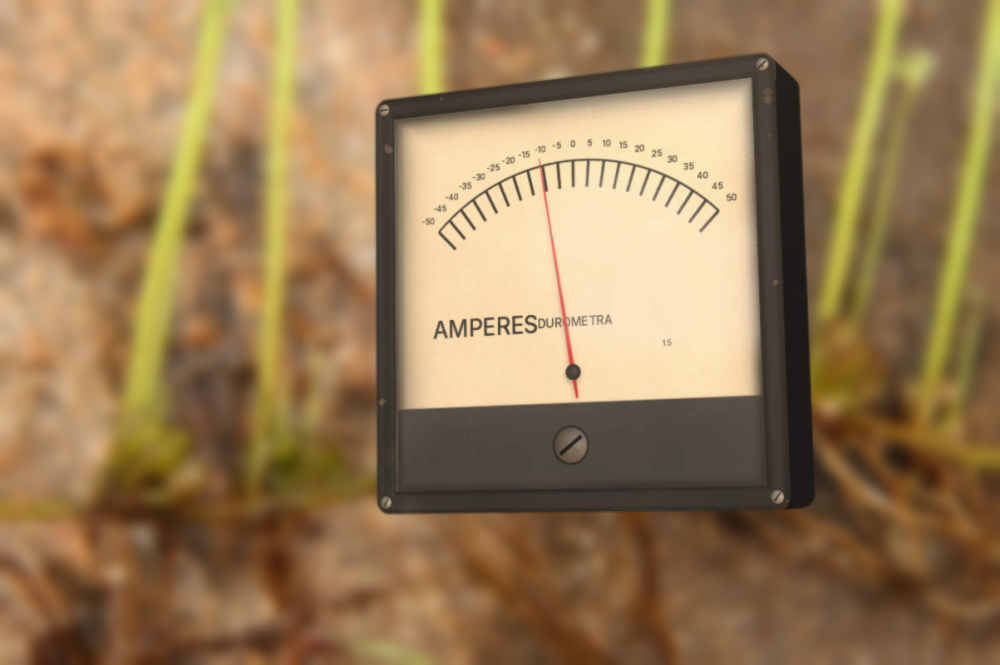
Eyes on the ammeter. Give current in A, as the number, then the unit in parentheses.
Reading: -10 (A)
